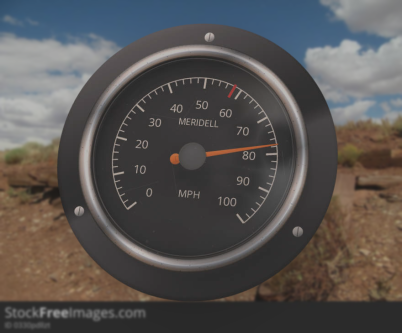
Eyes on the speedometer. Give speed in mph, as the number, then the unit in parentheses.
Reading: 78 (mph)
